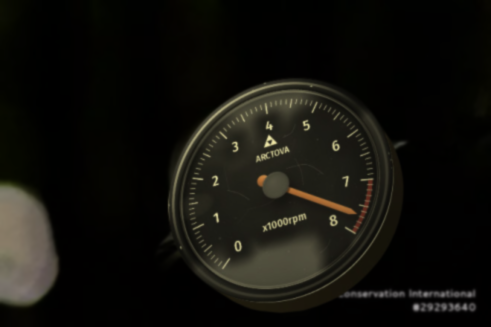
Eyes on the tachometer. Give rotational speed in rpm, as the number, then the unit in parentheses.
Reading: 7700 (rpm)
